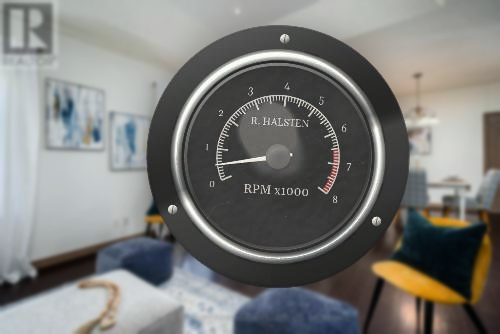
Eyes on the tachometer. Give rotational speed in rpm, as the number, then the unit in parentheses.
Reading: 500 (rpm)
